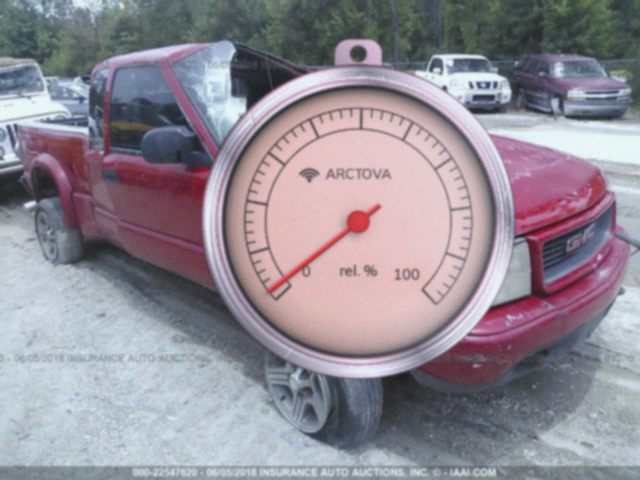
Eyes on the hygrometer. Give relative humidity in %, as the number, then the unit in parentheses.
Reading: 2 (%)
